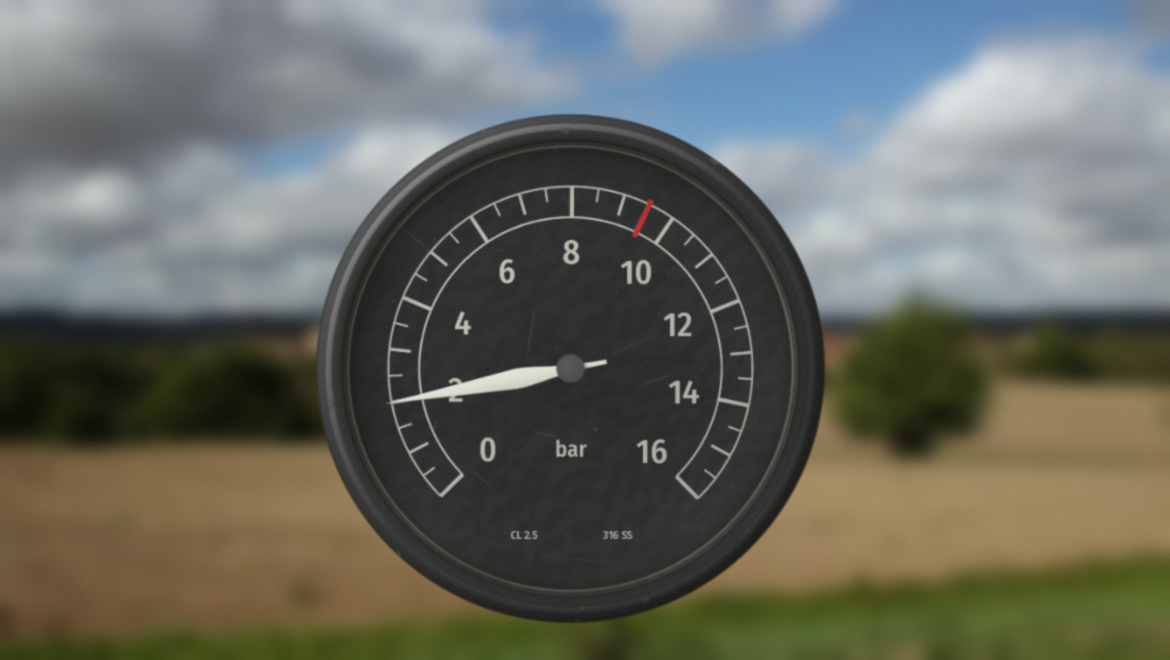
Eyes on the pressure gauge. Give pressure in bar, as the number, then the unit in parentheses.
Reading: 2 (bar)
